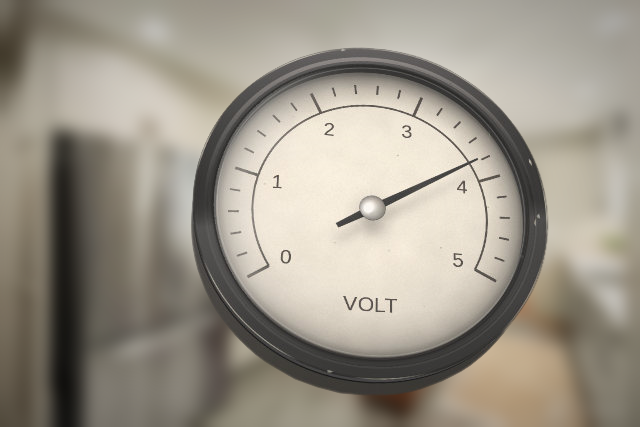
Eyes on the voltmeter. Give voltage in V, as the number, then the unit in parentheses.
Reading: 3.8 (V)
